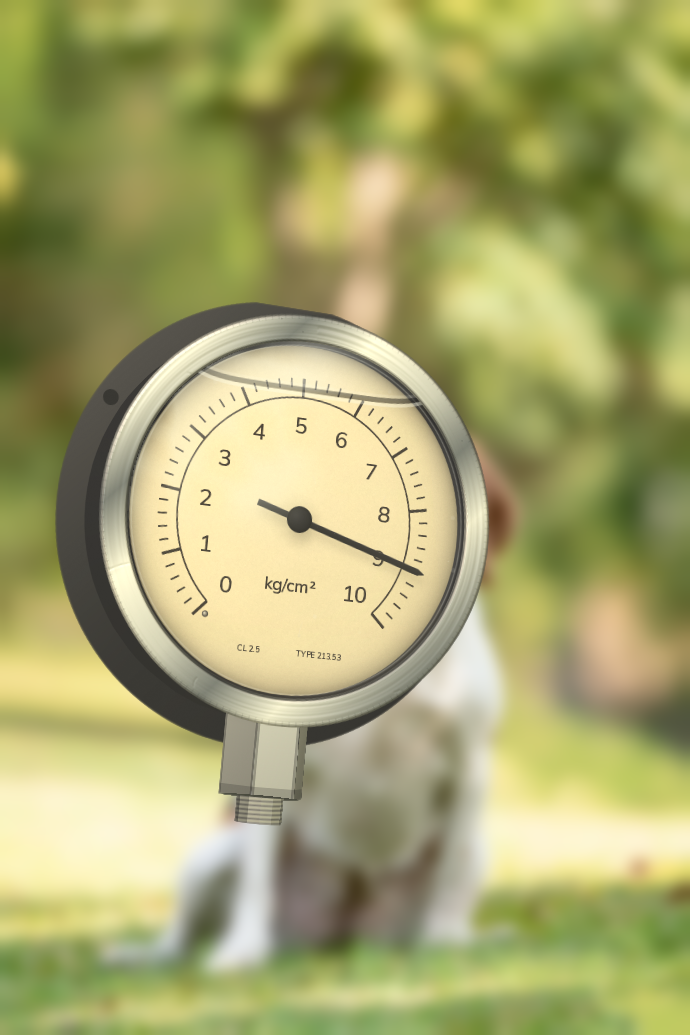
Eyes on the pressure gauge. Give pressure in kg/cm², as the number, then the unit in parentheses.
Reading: 9 (kg/cm²)
